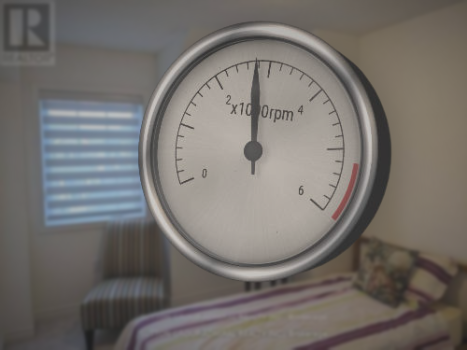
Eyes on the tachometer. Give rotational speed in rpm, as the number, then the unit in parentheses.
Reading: 2800 (rpm)
